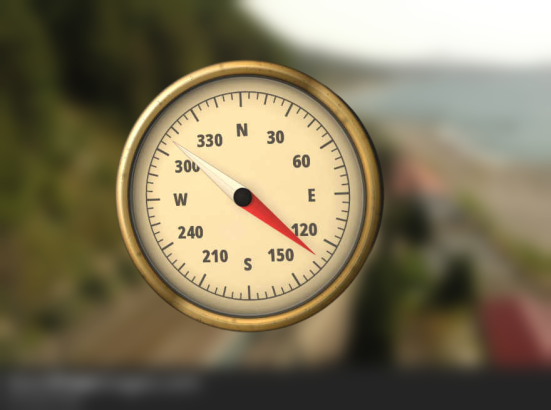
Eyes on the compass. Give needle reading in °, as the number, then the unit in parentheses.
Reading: 130 (°)
